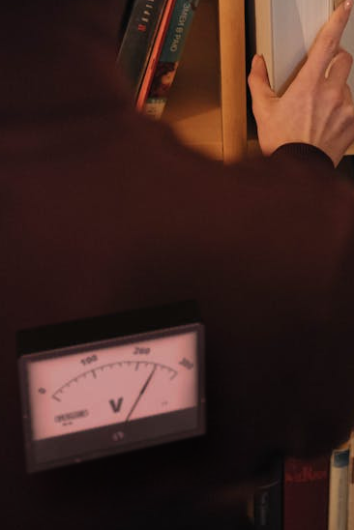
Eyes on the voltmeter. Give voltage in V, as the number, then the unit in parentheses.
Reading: 240 (V)
